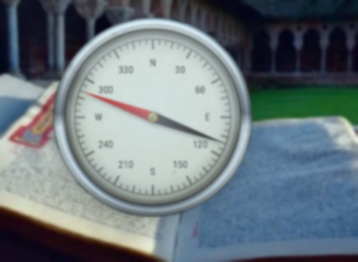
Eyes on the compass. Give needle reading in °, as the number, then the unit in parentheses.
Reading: 290 (°)
